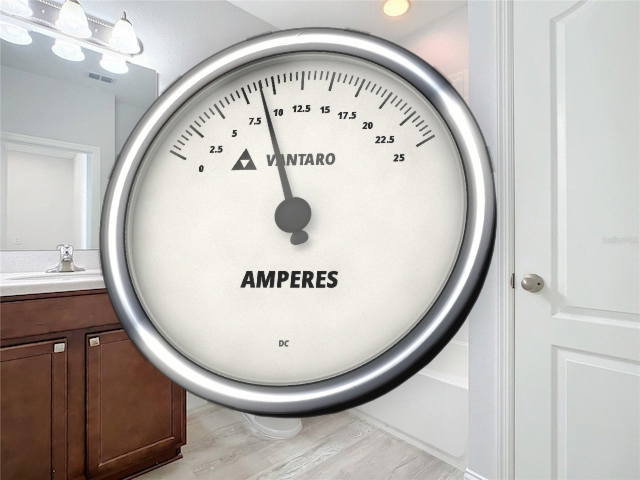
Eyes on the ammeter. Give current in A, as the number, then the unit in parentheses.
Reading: 9 (A)
